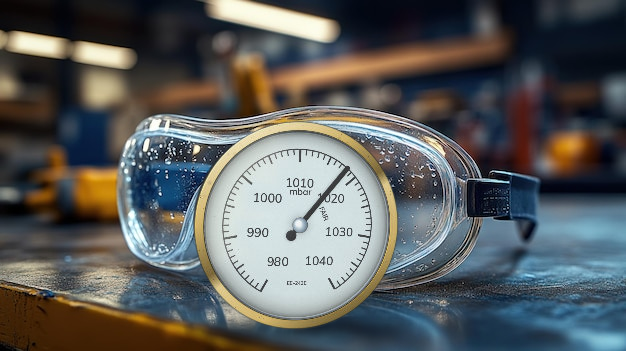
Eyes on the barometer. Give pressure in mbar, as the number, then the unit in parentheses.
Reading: 1018 (mbar)
